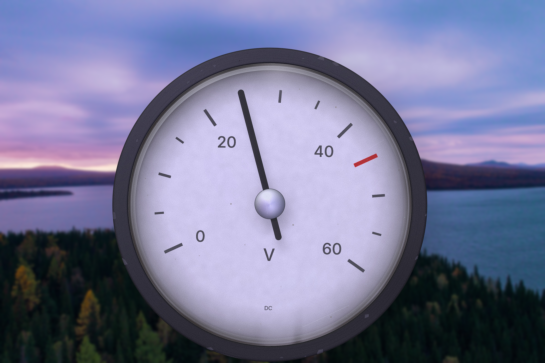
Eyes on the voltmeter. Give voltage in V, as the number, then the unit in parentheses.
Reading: 25 (V)
